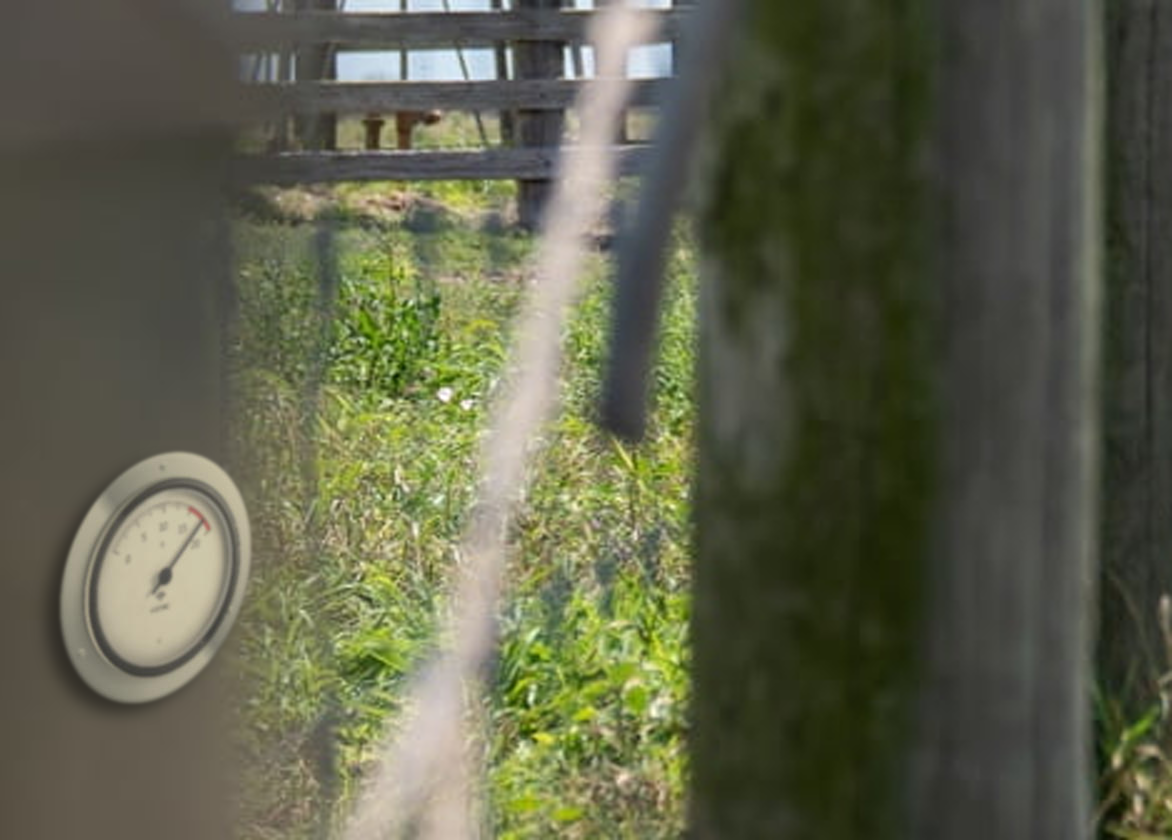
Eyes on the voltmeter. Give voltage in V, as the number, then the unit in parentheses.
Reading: 17.5 (V)
